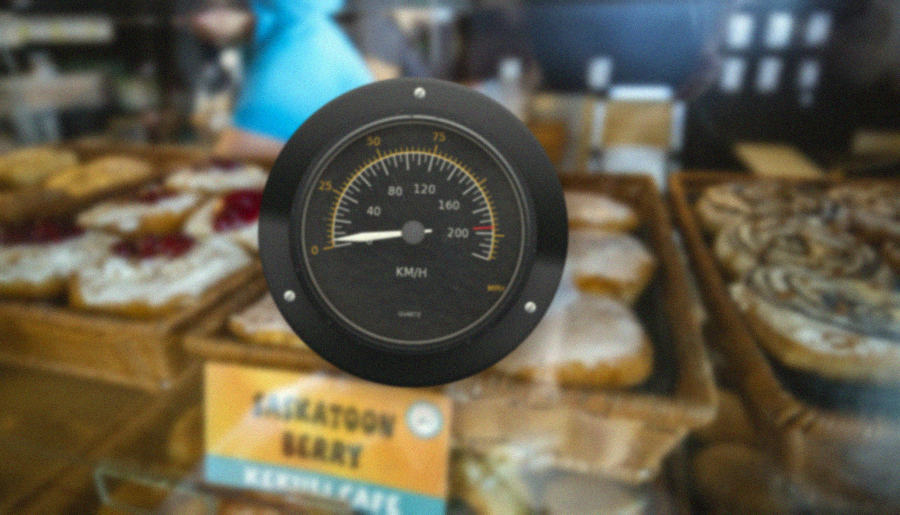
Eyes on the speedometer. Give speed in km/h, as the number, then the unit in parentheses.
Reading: 5 (km/h)
